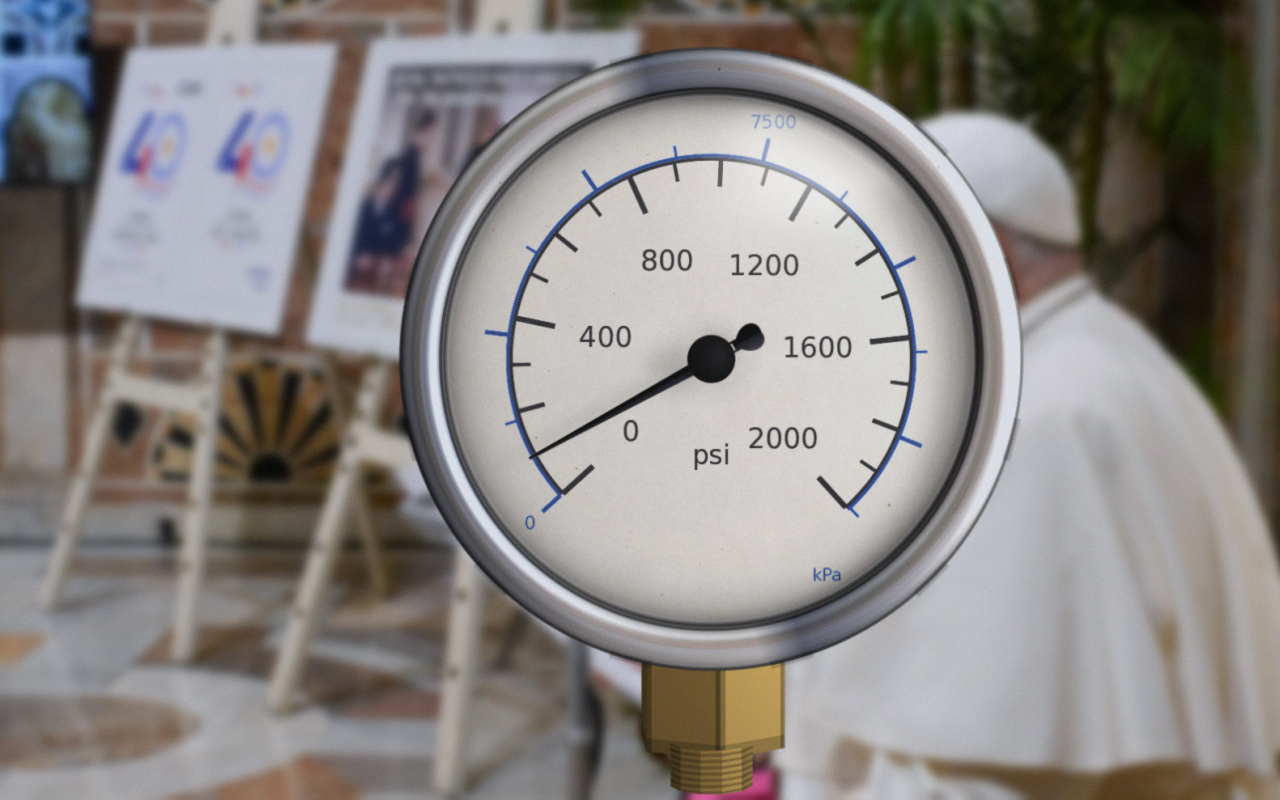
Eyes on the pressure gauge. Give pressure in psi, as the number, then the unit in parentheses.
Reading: 100 (psi)
